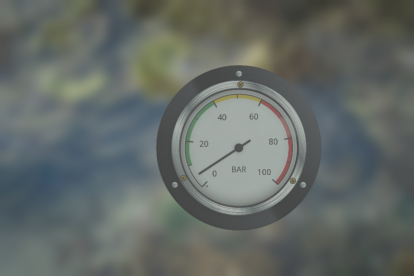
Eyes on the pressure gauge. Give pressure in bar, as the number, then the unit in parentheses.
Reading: 5 (bar)
